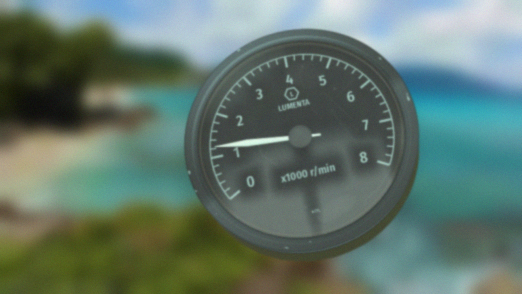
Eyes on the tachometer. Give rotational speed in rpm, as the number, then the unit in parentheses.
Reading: 1200 (rpm)
